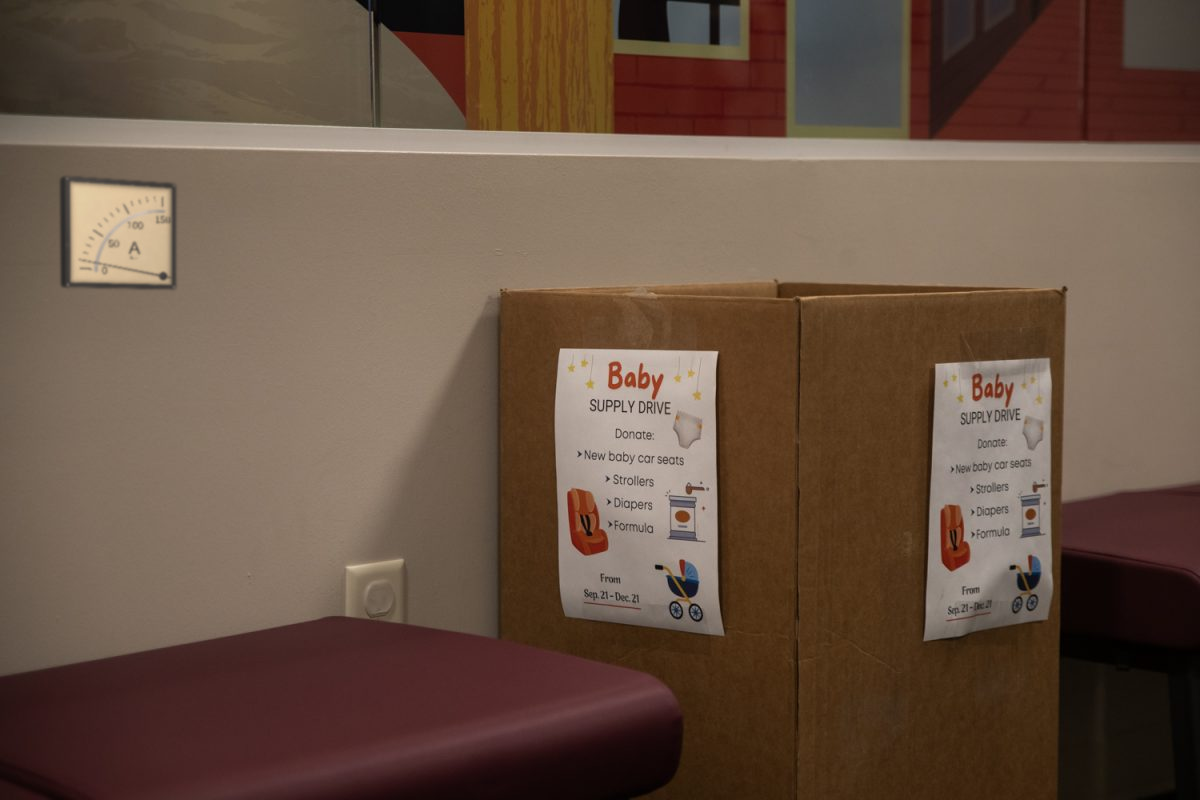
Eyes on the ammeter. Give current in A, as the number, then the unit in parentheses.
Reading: 10 (A)
